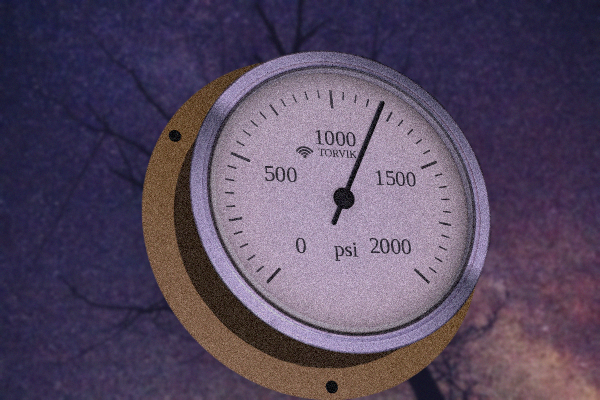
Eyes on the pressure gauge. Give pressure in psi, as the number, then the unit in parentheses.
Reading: 1200 (psi)
